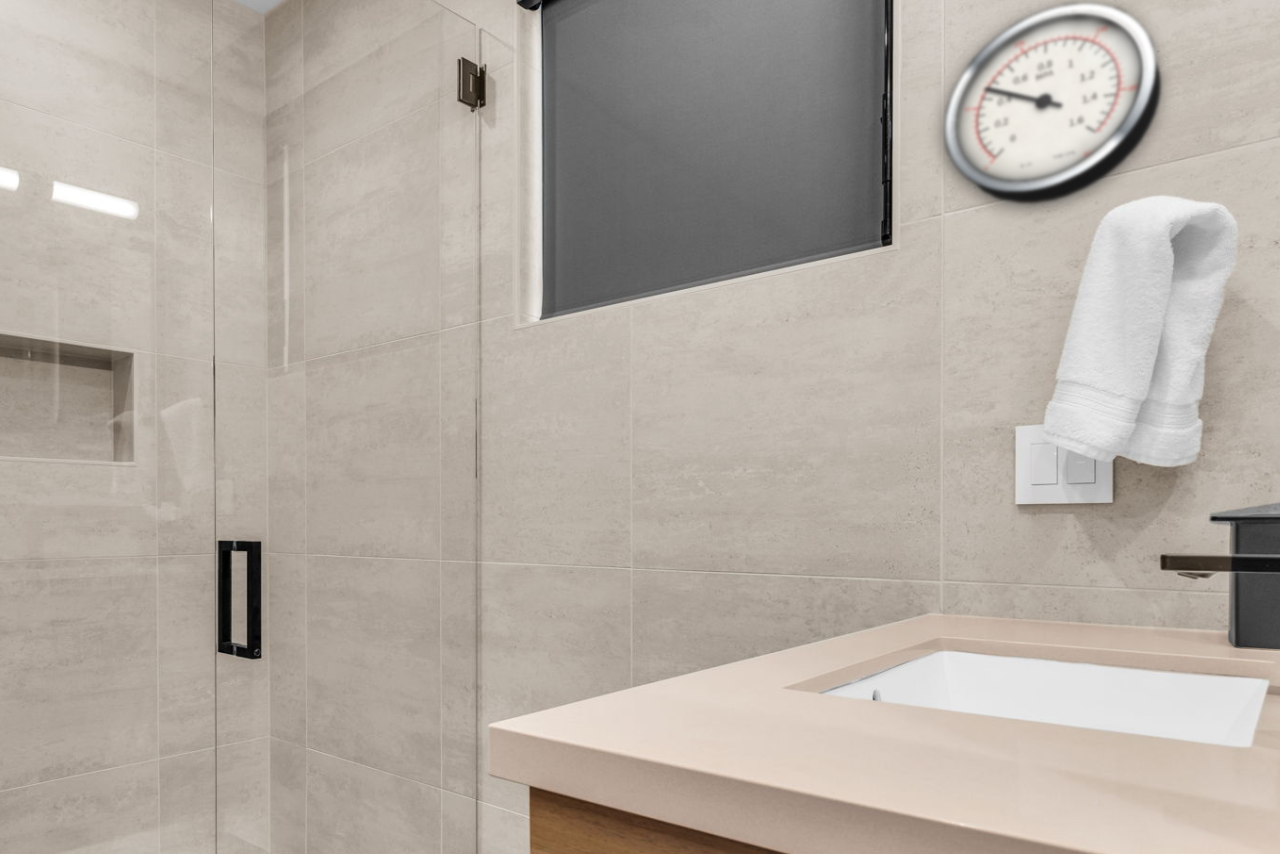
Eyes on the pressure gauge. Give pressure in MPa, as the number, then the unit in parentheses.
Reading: 0.45 (MPa)
